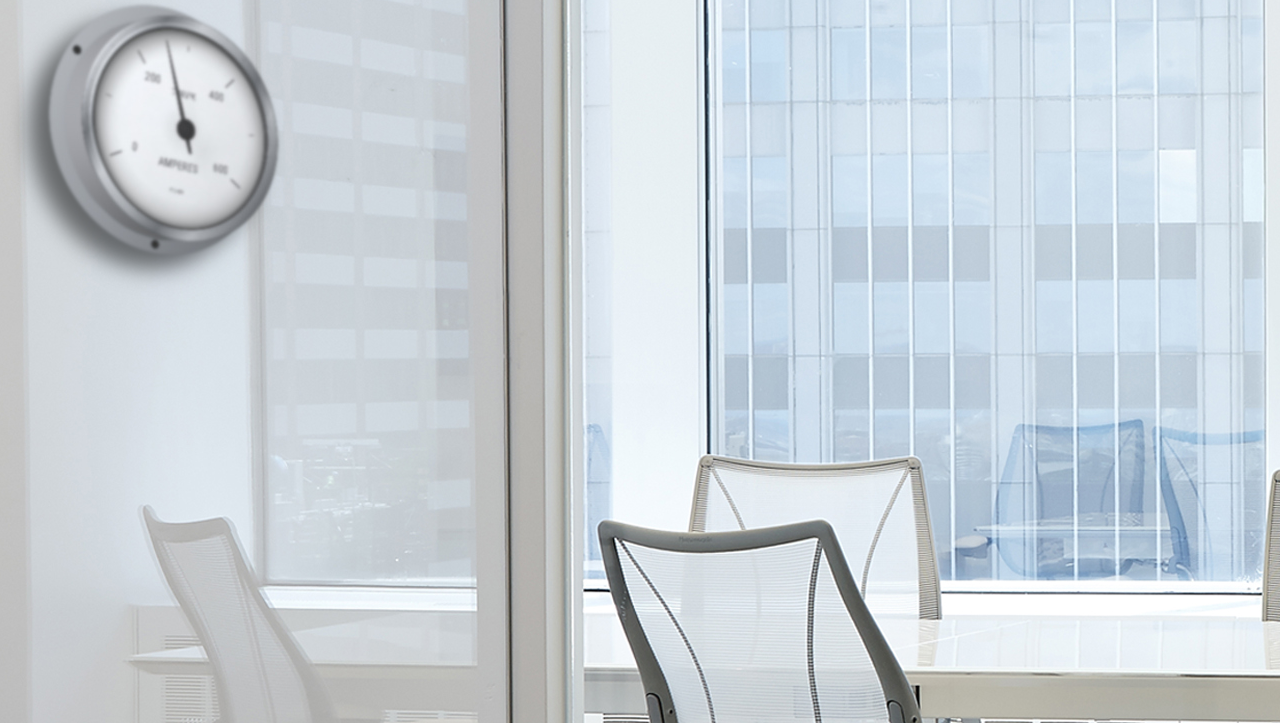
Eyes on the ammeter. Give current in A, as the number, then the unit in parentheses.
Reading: 250 (A)
